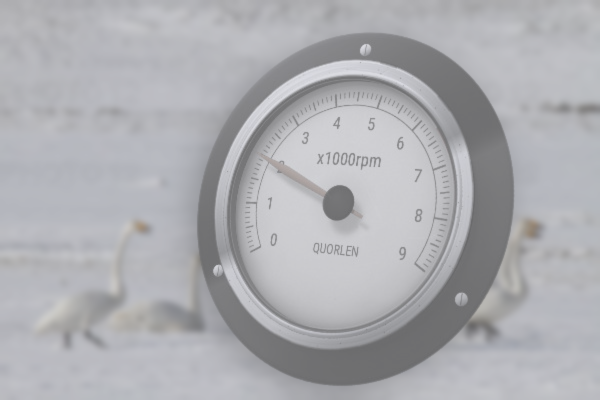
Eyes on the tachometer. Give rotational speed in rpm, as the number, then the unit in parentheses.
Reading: 2000 (rpm)
